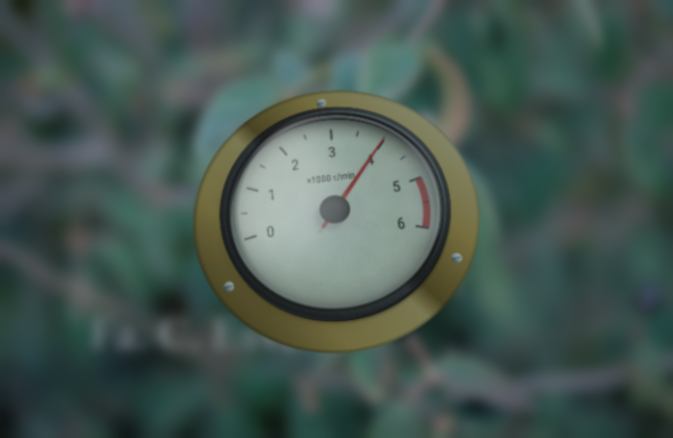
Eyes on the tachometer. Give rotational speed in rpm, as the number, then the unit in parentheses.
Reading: 4000 (rpm)
